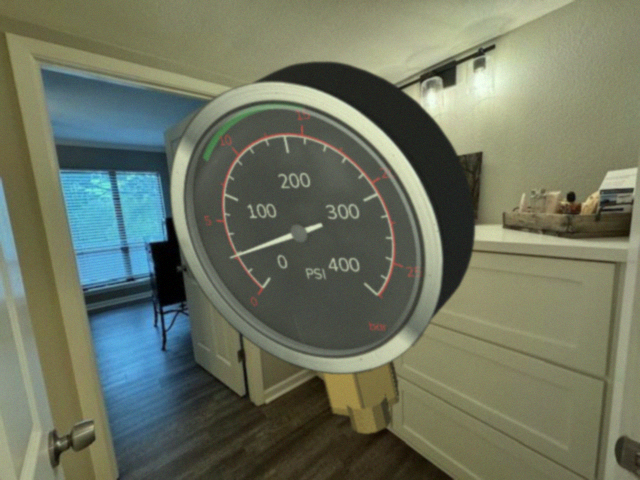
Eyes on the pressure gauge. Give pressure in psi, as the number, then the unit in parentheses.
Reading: 40 (psi)
